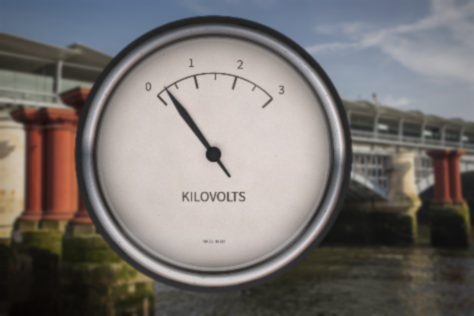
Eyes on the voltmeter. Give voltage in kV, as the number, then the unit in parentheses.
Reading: 0.25 (kV)
